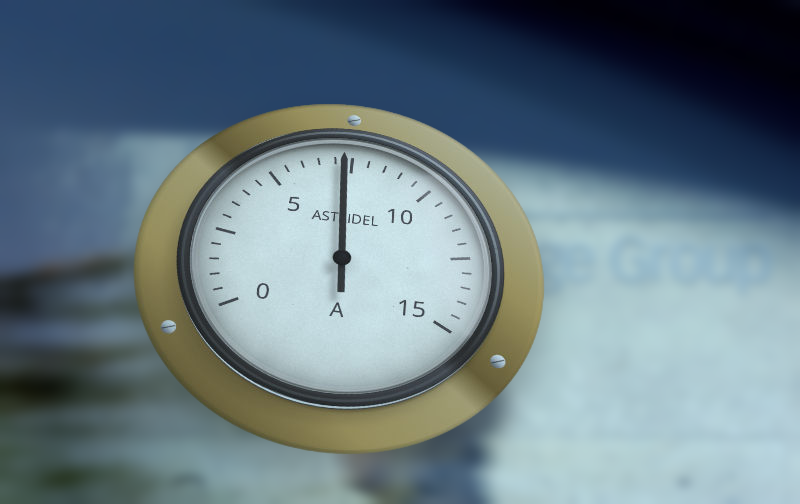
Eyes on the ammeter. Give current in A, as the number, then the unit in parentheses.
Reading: 7.25 (A)
